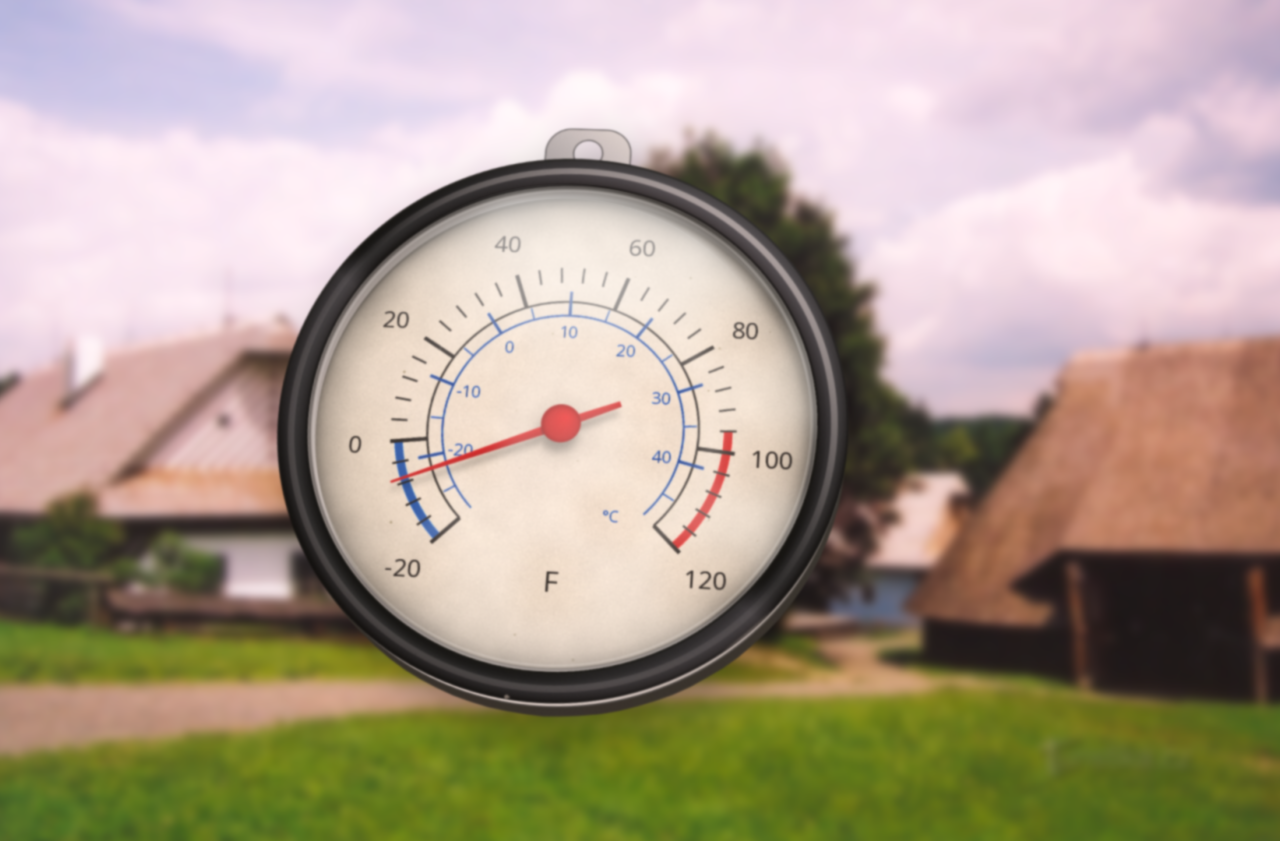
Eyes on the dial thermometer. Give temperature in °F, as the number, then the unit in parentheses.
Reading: -8 (°F)
